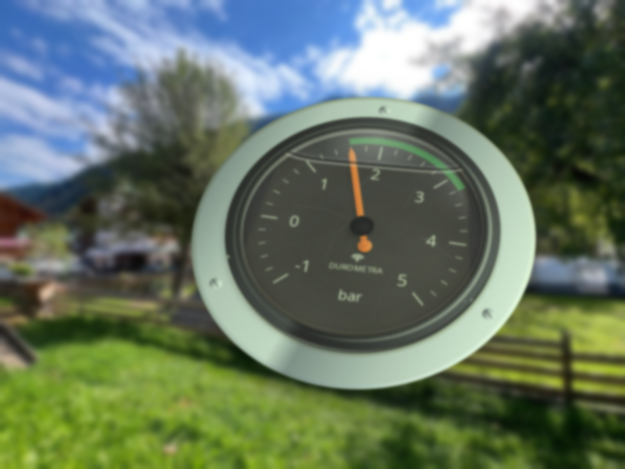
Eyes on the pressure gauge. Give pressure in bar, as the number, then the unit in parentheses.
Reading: 1.6 (bar)
